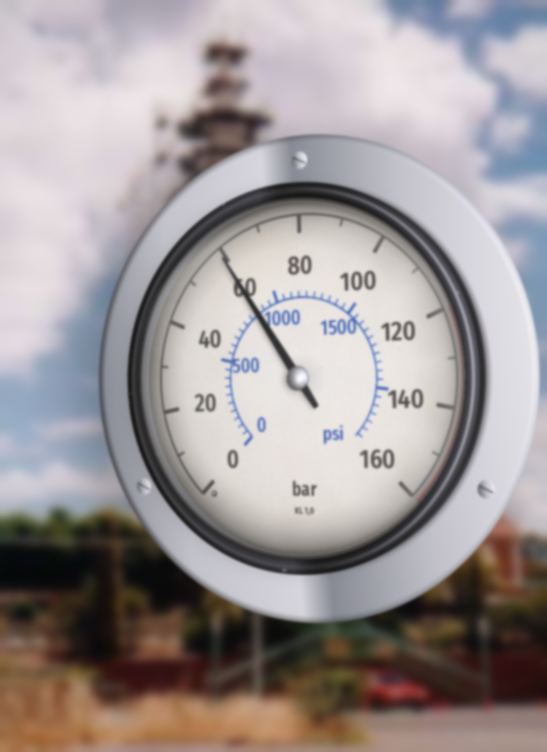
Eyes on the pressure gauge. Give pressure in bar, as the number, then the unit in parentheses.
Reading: 60 (bar)
